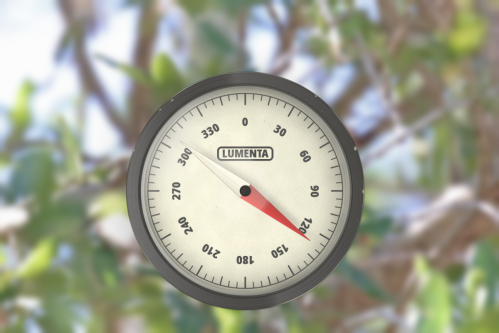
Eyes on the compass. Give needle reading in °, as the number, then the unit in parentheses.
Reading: 127.5 (°)
